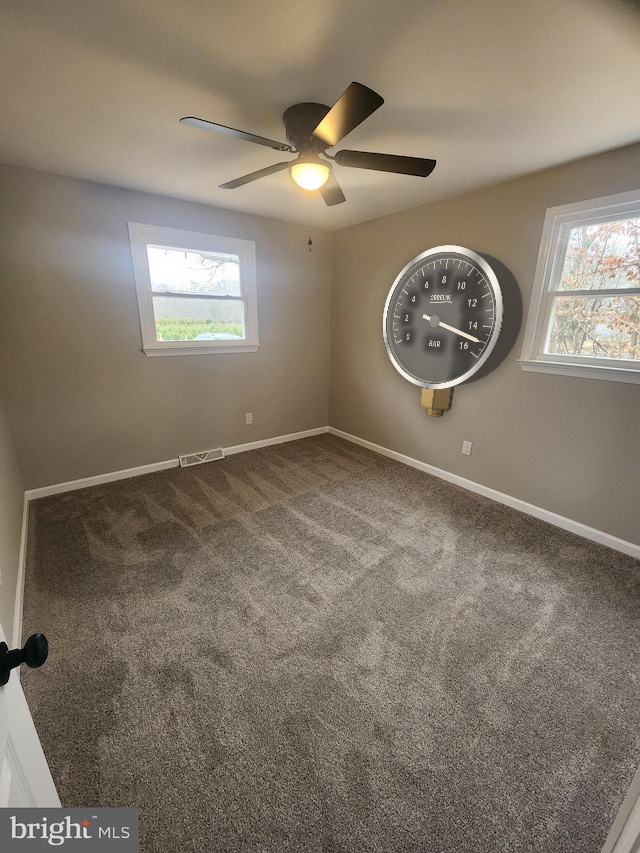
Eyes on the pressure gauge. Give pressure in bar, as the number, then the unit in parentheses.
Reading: 15 (bar)
